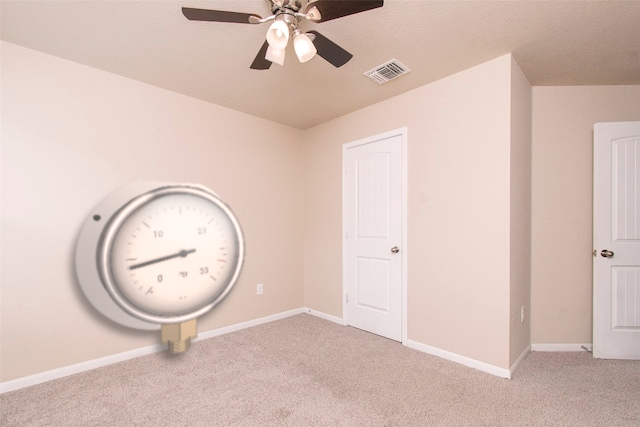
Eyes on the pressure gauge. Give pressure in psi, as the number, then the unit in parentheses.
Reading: 4 (psi)
